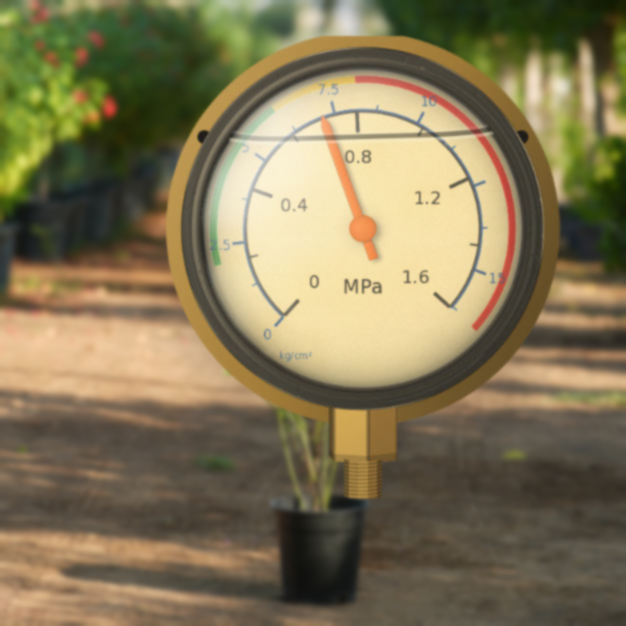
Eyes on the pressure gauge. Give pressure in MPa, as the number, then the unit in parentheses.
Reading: 0.7 (MPa)
